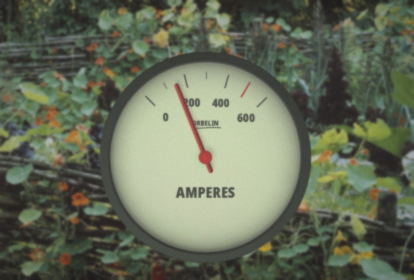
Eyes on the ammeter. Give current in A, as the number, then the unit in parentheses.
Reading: 150 (A)
